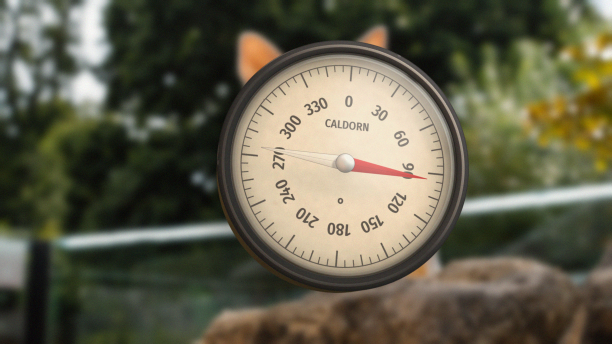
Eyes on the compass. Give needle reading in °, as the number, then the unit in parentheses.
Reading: 95 (°)
